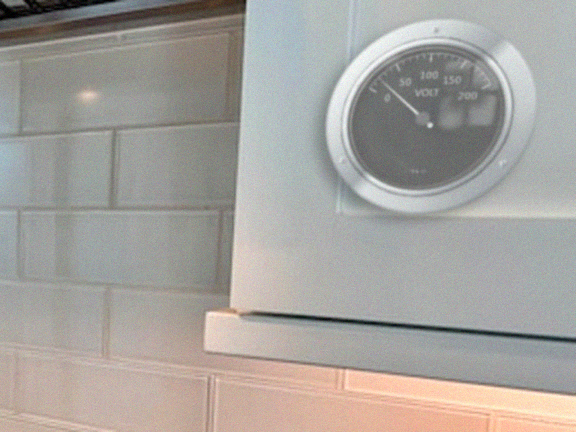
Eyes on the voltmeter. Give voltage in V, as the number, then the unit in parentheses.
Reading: 20 (V)
